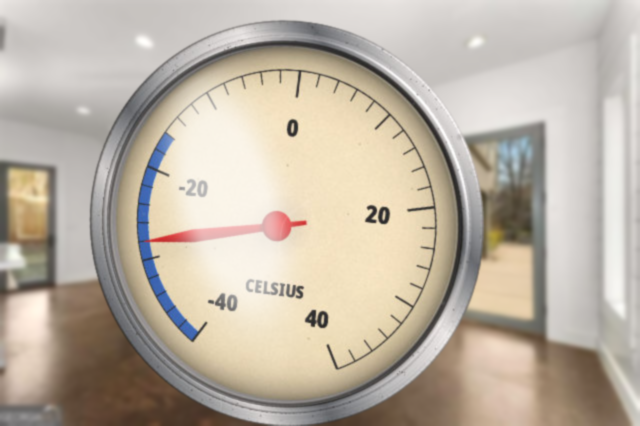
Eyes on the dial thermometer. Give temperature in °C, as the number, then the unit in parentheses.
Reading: -28 (°C)
